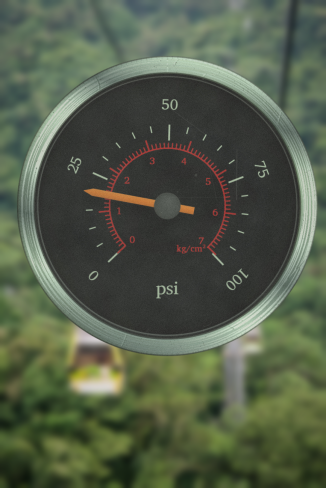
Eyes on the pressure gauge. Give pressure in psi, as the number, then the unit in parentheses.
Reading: 20 (psi)
